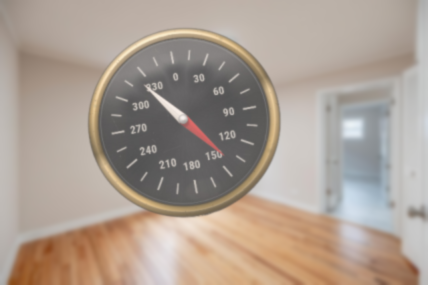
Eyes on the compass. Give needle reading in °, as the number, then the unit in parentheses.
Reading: 142.5 (°)
